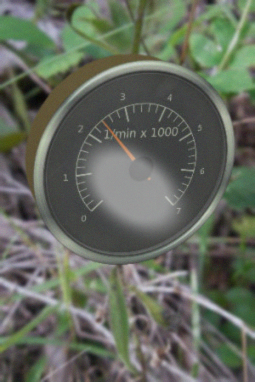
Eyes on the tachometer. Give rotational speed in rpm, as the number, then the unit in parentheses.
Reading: 2400 (rpm)
